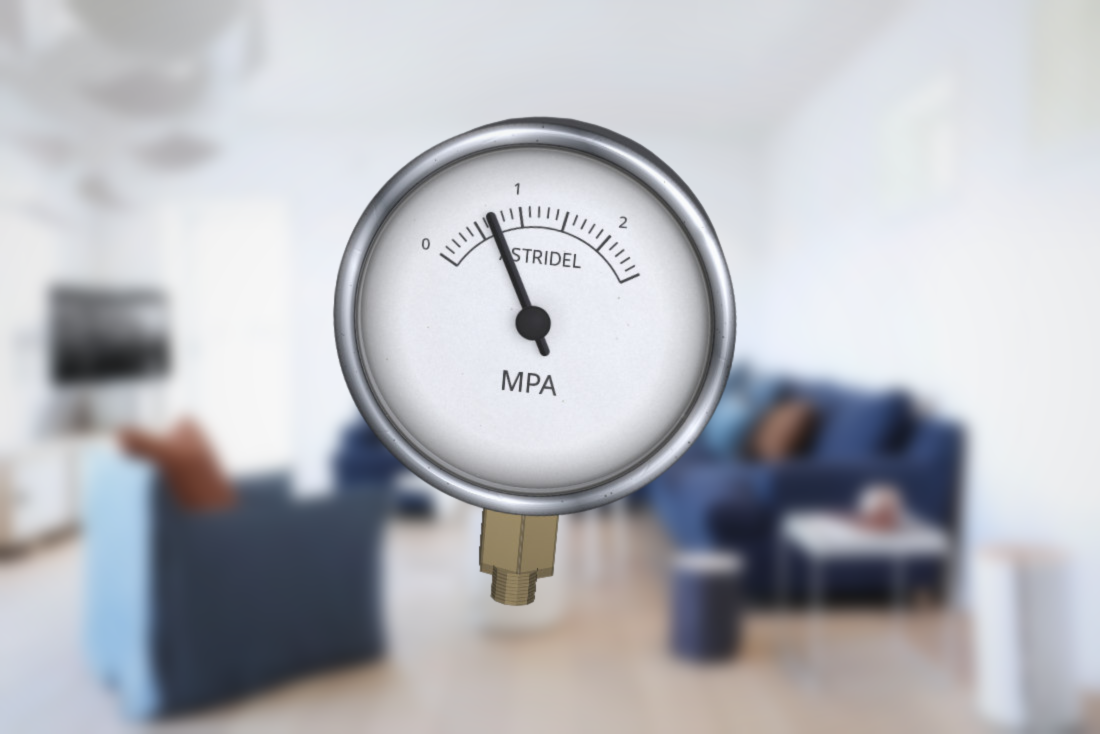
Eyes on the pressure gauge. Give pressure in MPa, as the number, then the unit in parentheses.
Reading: 0.7 (MPa)
